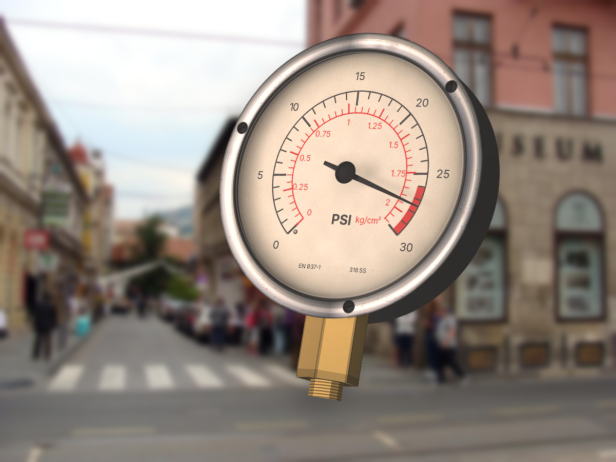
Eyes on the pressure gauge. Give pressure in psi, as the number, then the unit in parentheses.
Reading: 27.5 (psi)
